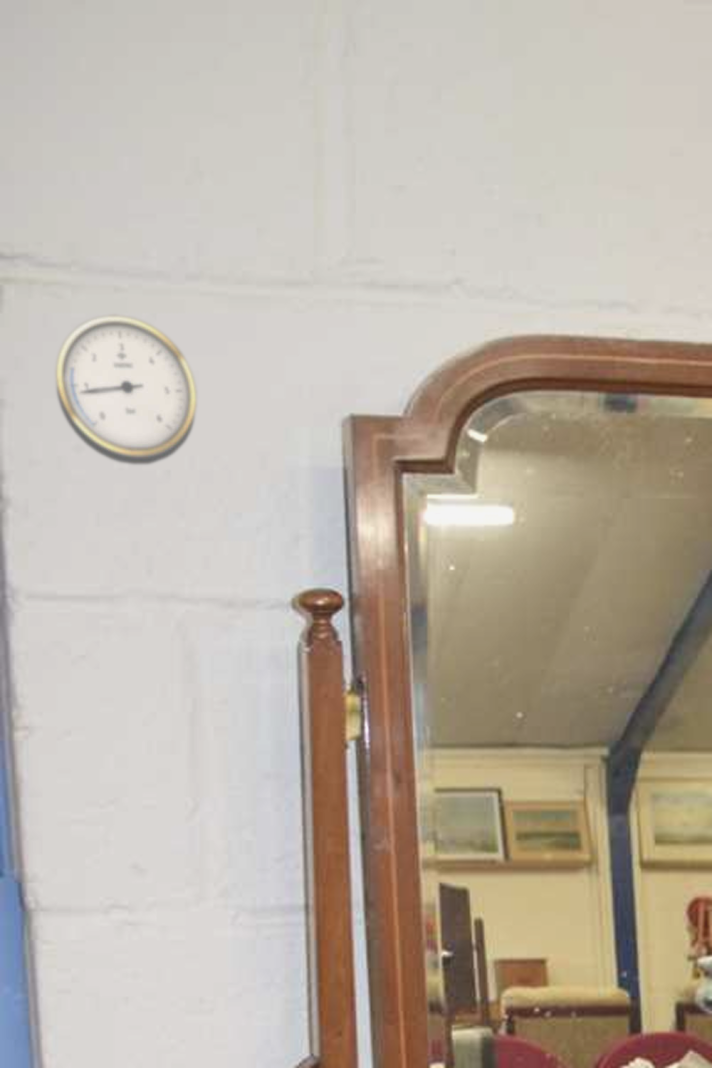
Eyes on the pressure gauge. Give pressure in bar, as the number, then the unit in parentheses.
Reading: 0.8 (bar)
